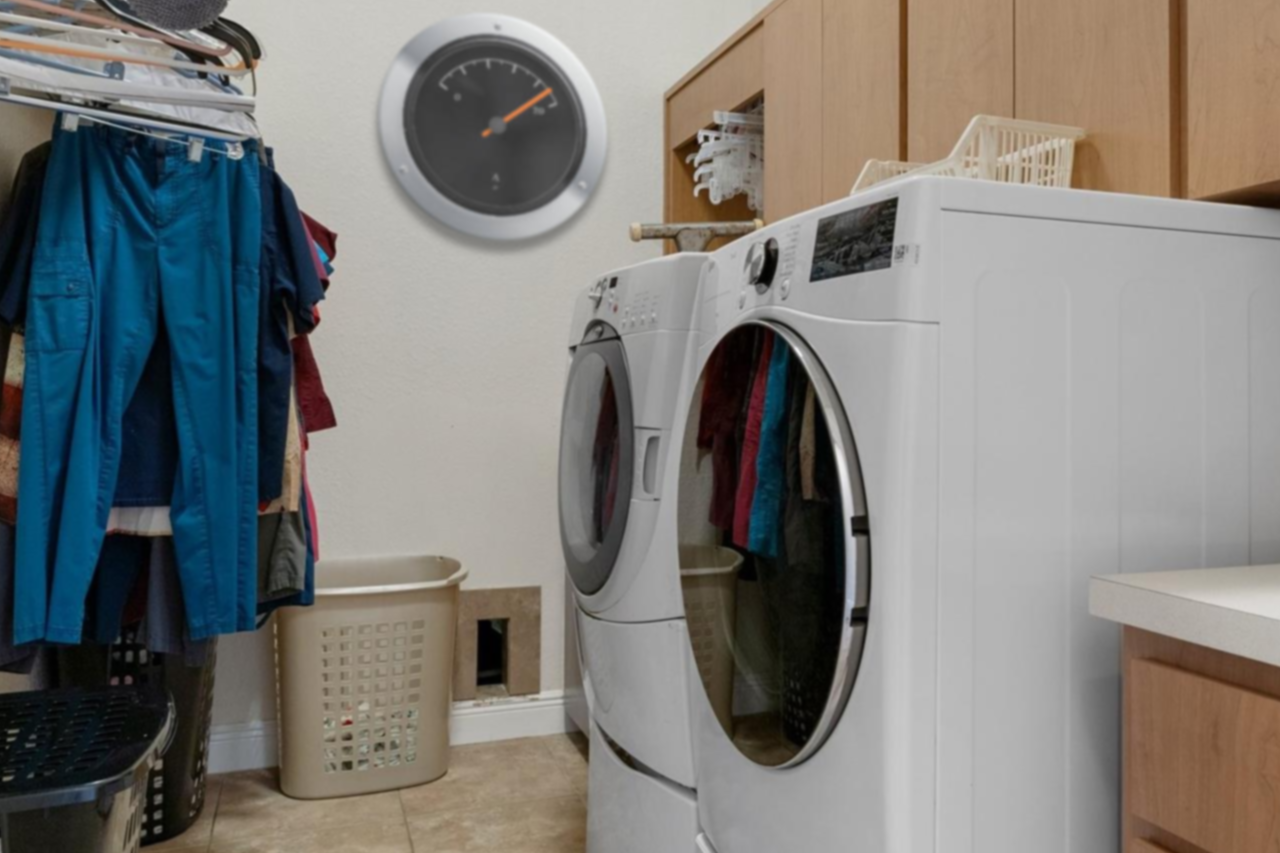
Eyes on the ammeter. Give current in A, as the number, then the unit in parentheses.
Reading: 18 (A)
